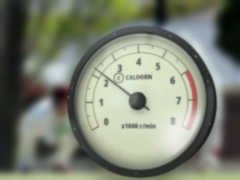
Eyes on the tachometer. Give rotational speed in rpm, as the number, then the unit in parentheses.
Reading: 2250 (rpm)
